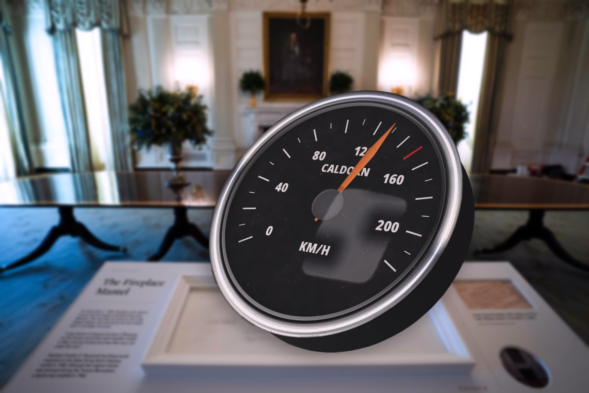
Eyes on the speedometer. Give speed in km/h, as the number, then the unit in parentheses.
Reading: 130 (km/h)
